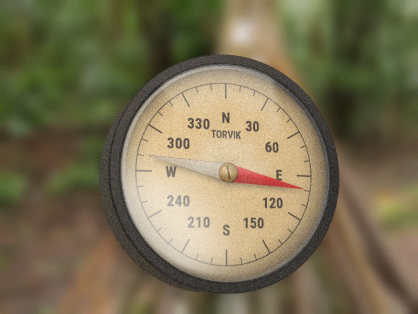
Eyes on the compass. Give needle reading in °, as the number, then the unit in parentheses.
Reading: 100 (°)
